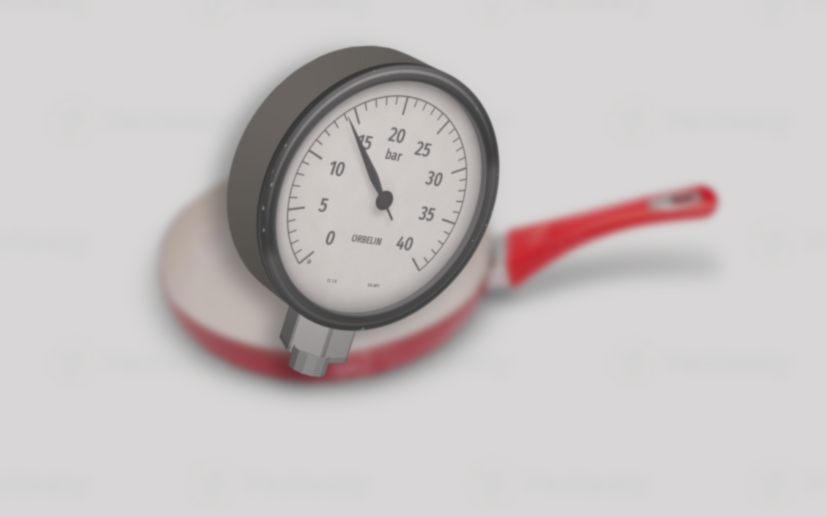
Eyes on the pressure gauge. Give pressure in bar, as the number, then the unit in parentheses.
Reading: 14 (bar)
